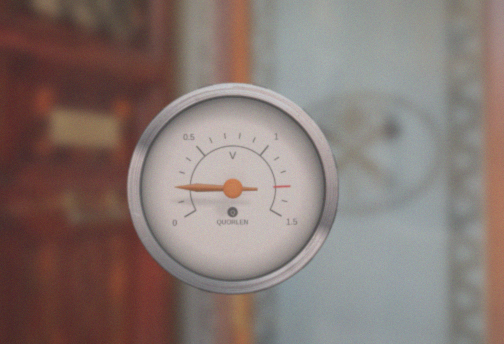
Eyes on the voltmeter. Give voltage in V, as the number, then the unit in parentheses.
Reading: 0.2 (V)
